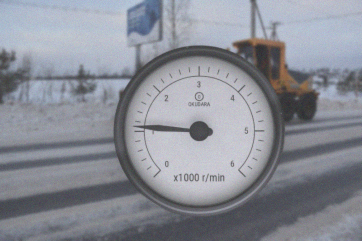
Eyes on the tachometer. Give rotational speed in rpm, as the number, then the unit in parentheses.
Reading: 1100 (rpm)
